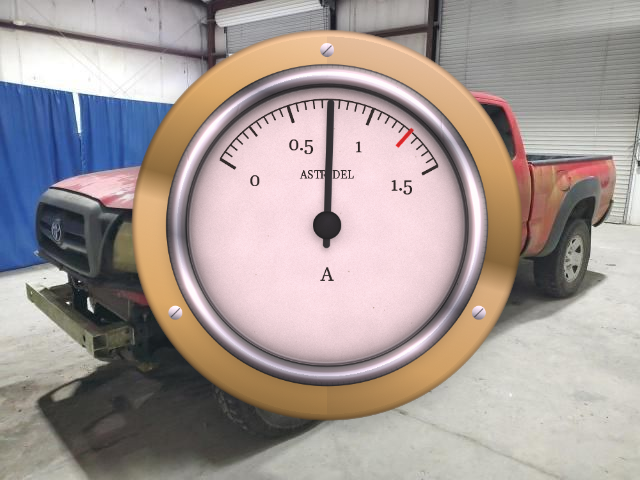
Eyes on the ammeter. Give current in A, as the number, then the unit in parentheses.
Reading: 0.75 (A)
